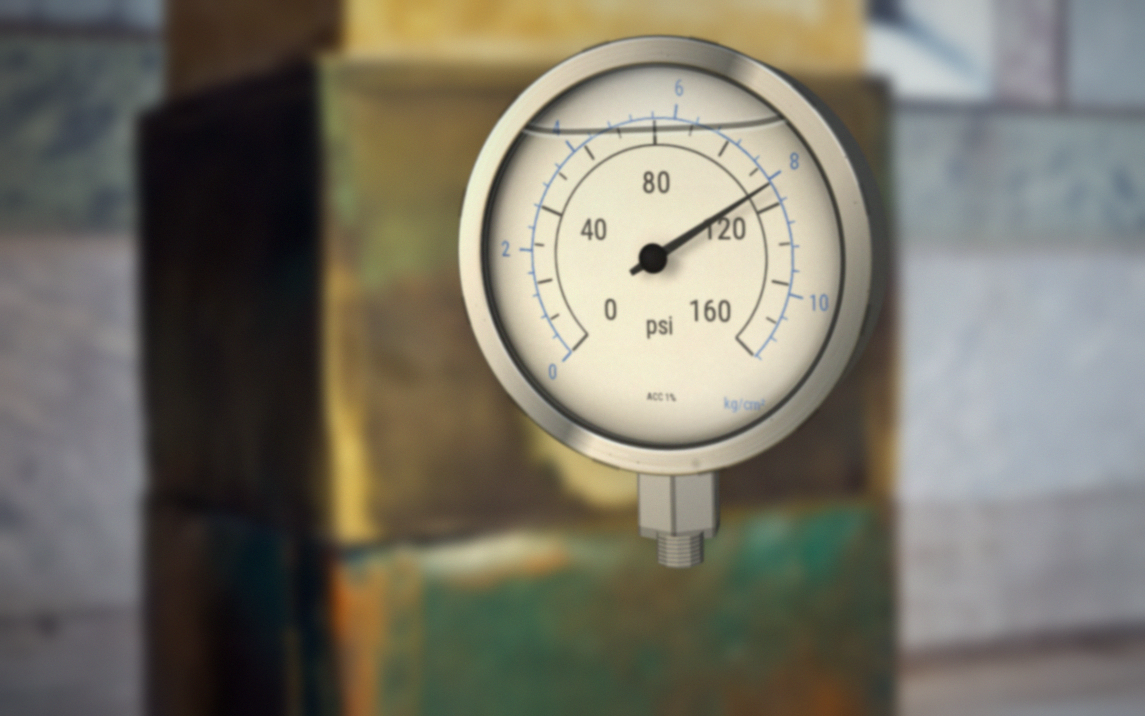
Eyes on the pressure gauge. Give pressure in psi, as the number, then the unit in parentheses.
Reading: 115 (psi)
